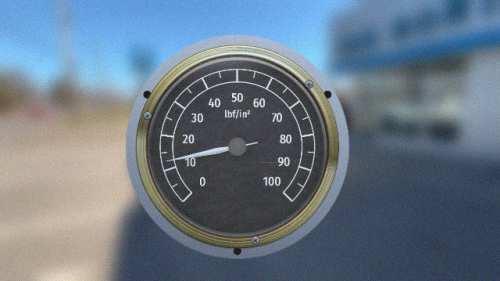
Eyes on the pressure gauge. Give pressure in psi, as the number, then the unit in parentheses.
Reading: 12.5 (psi)
